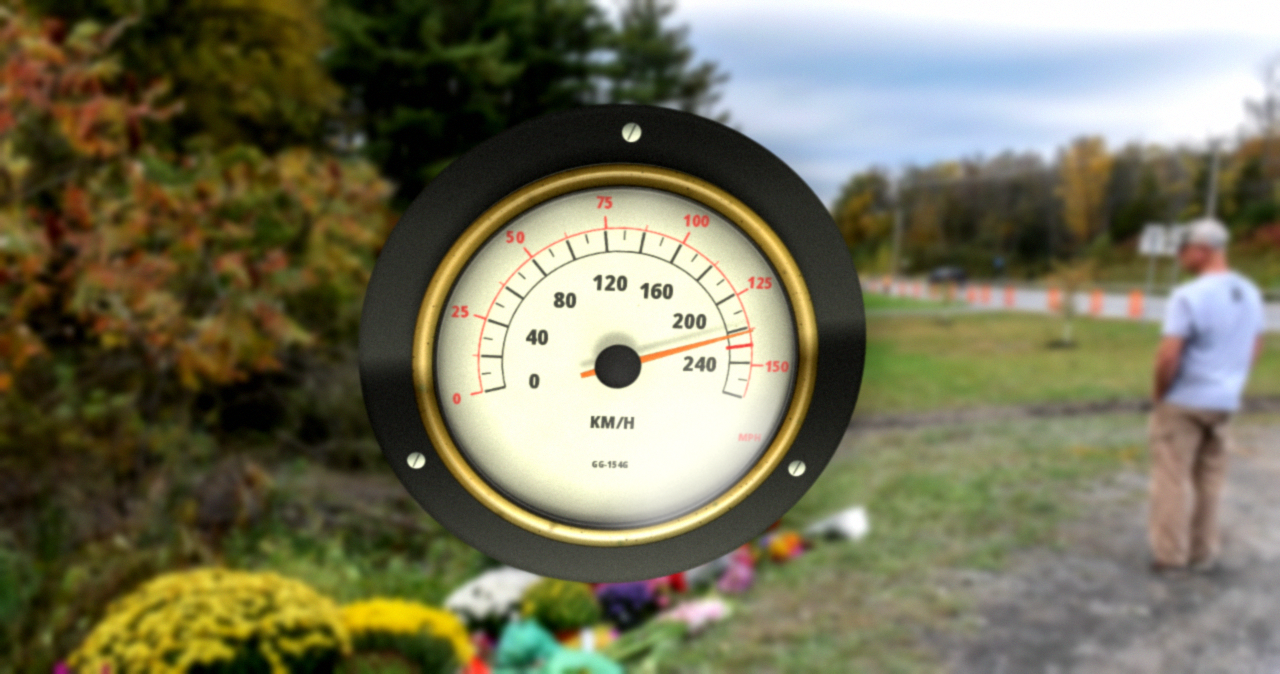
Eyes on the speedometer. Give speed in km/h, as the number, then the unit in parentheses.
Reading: 220 (km/h)
